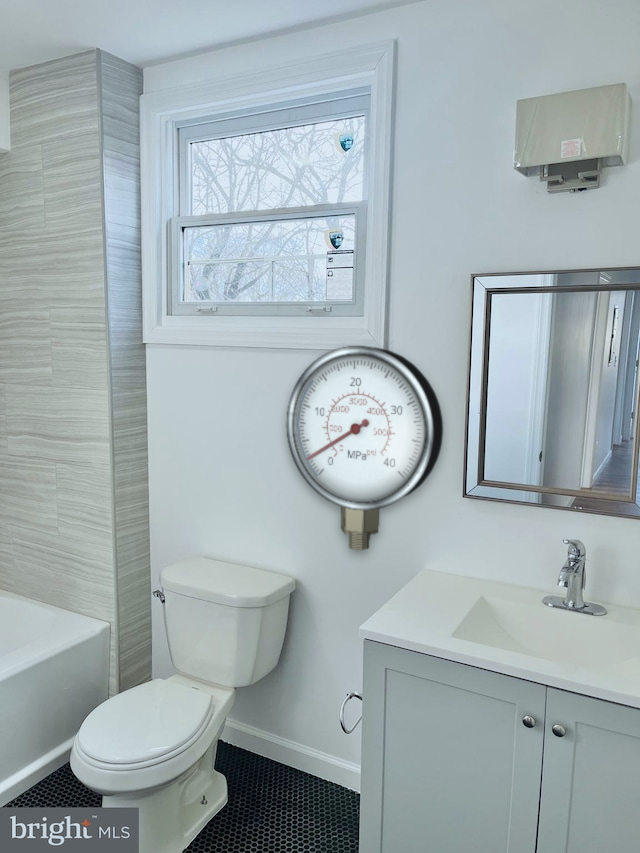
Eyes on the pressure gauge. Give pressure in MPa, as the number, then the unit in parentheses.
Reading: 2.5 (MPa)
